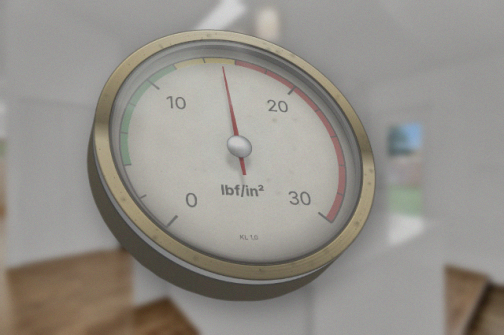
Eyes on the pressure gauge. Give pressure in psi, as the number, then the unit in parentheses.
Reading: 15 (psi)
